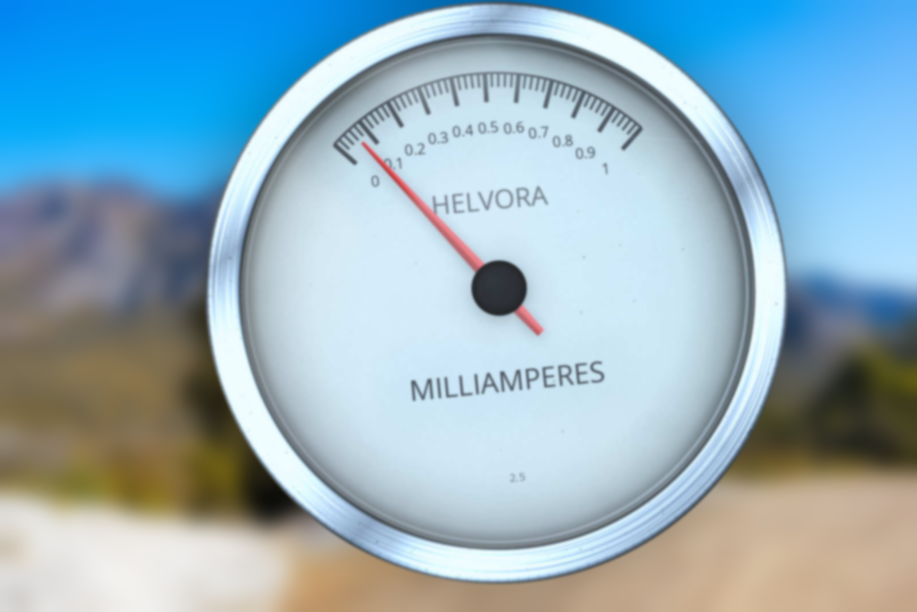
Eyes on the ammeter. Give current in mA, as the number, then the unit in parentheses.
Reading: 0.06 (mA)
